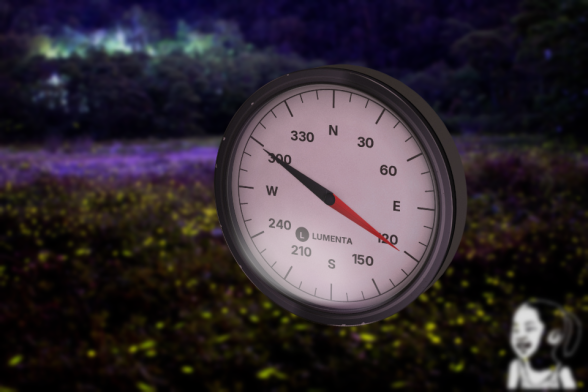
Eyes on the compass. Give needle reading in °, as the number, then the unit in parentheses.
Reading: 120 (°)
